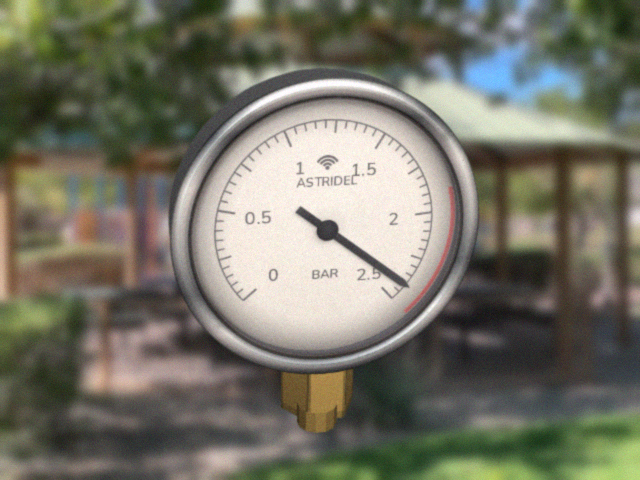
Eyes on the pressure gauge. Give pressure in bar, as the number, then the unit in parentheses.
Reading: 2.4 (bar)
